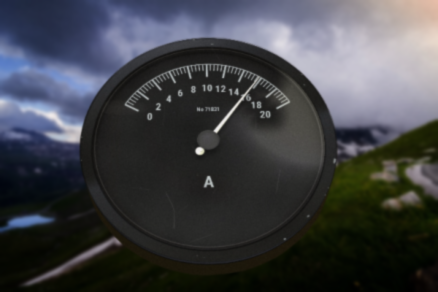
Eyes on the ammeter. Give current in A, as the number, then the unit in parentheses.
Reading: 16 (A)
